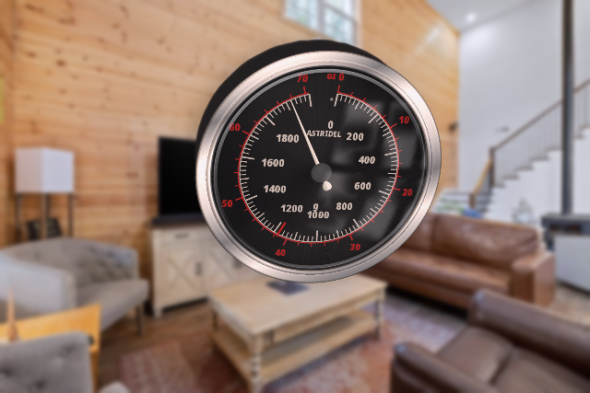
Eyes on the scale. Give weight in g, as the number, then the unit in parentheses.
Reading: 1920 (g)
